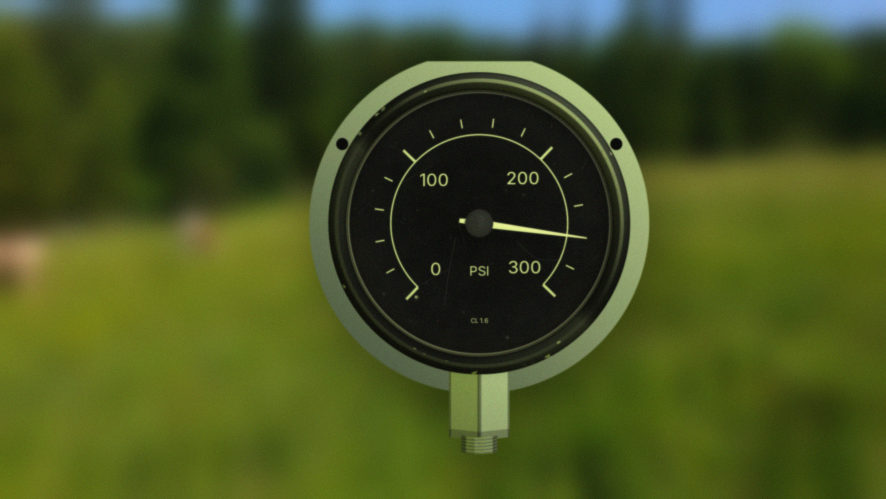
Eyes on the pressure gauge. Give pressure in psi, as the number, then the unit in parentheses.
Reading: 260 (psi)
